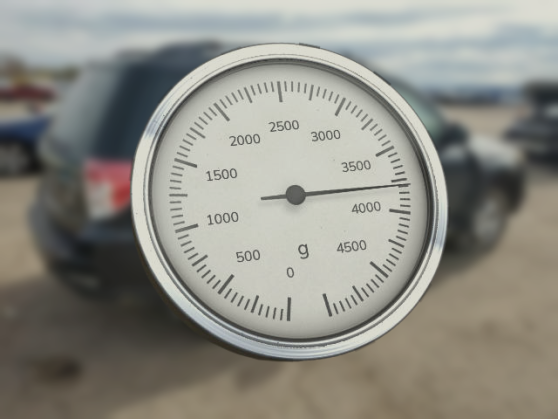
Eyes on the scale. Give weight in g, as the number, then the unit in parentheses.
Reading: 3800 (g)
